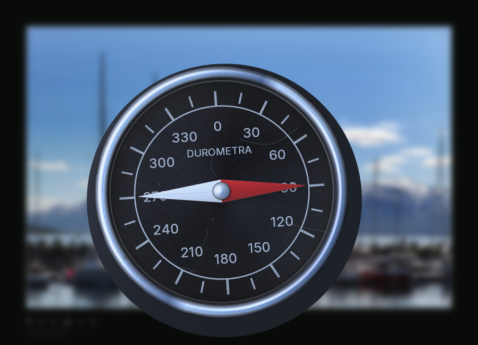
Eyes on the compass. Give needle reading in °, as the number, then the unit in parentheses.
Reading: 90 (°)
